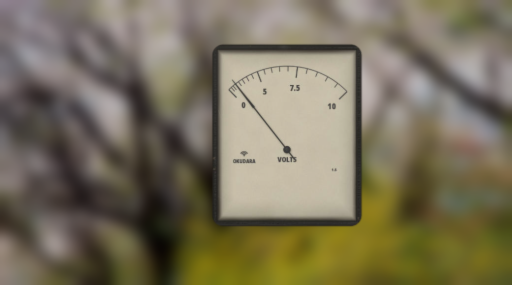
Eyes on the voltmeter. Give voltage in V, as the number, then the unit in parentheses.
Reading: 2.5 (V)
